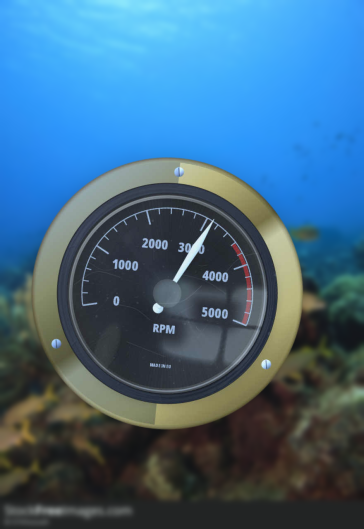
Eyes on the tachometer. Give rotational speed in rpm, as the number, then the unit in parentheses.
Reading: 3100 (rpm)
